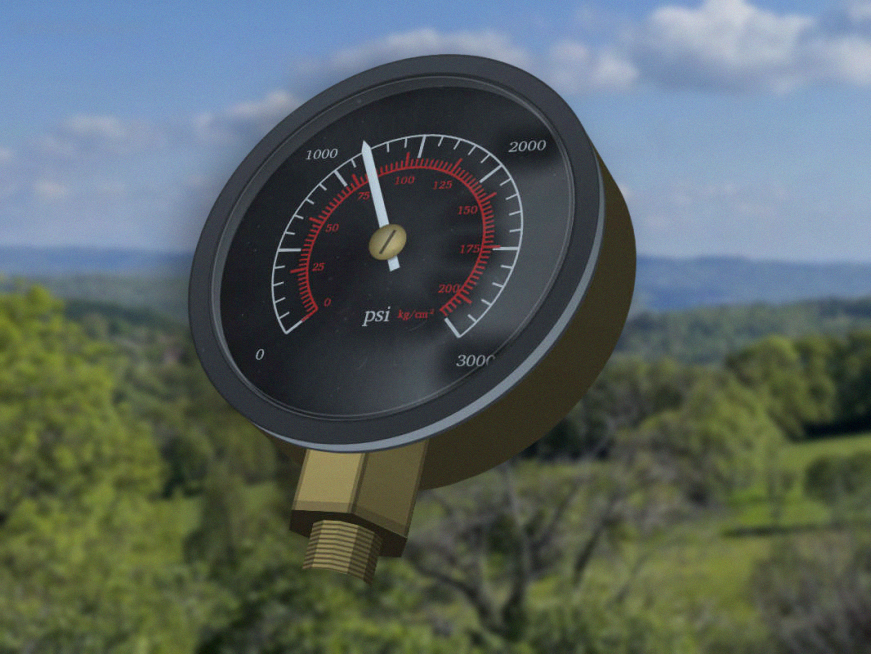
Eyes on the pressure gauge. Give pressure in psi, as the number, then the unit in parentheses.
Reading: 1200 (psi)
